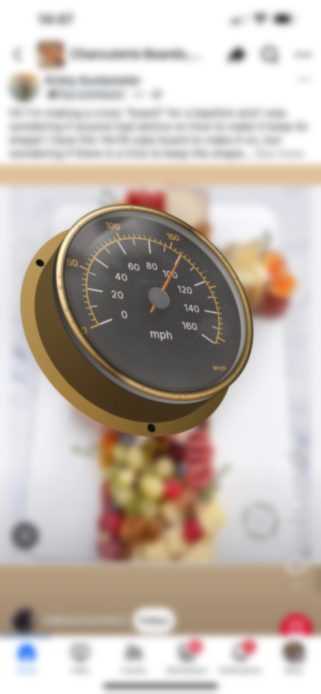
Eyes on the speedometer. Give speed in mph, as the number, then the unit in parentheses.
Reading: 100 (mph)
